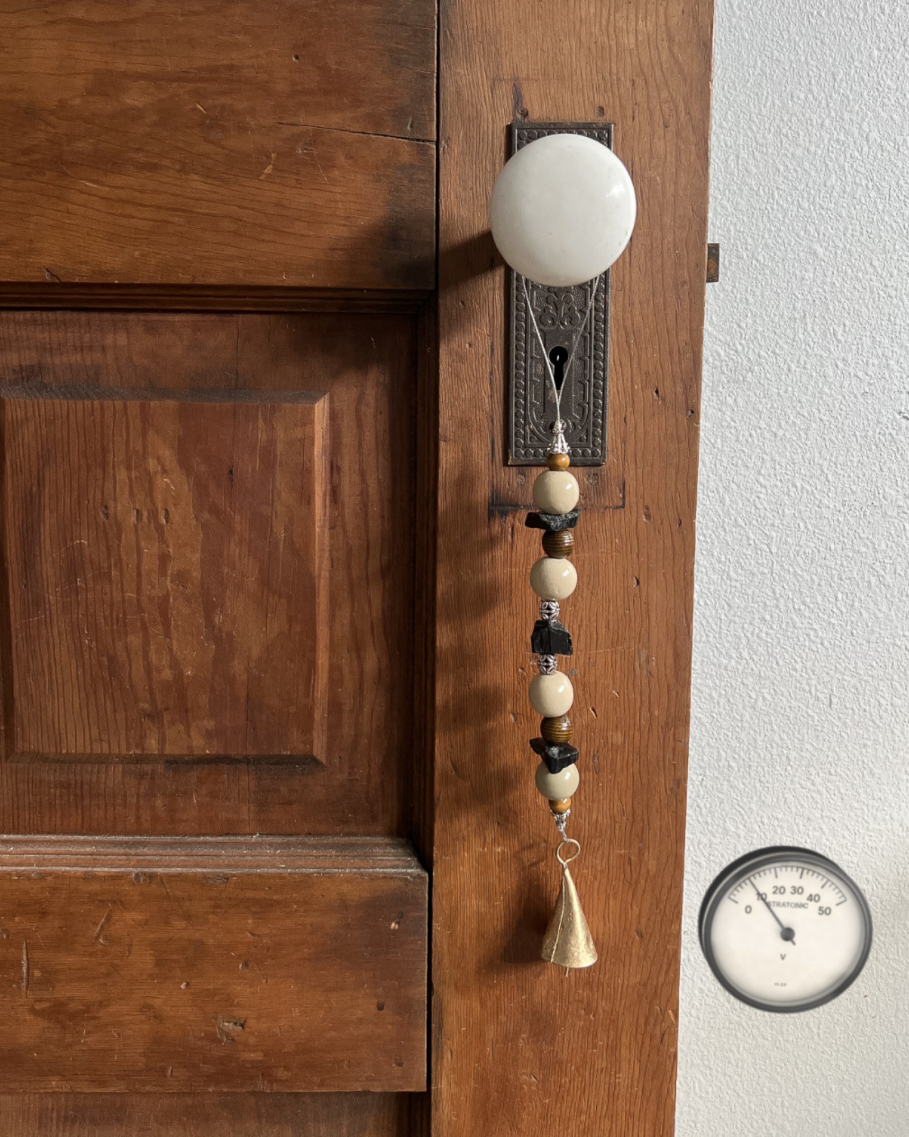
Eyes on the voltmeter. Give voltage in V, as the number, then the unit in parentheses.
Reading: 10 (V)
